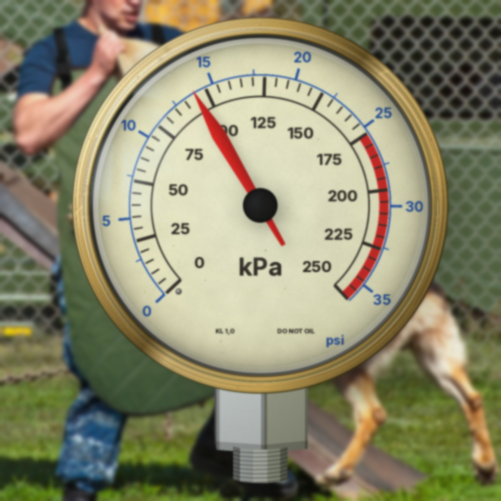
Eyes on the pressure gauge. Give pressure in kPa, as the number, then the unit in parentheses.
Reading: 95 (kPa)
